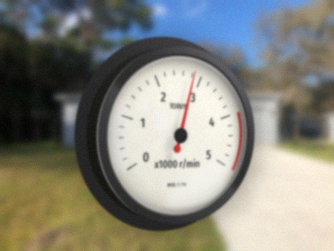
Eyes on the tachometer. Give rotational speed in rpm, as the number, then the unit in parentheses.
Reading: 2800 (rpm)
